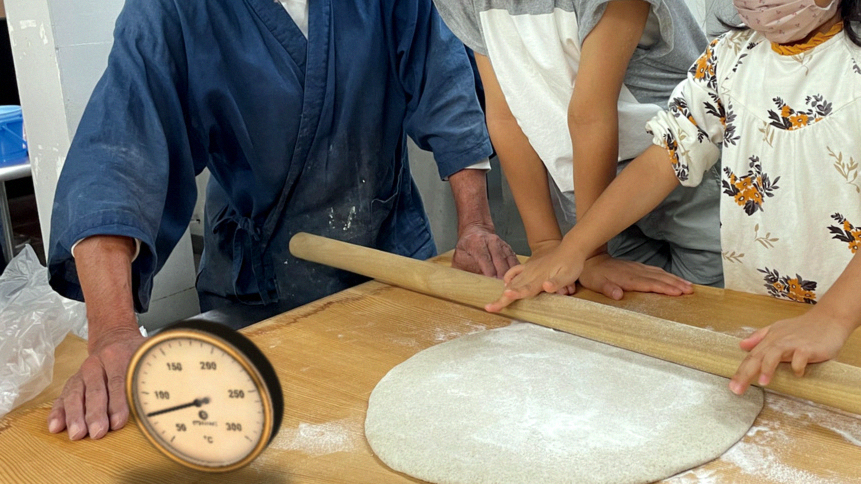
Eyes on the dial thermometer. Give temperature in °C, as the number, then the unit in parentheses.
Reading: 80 (°C)
